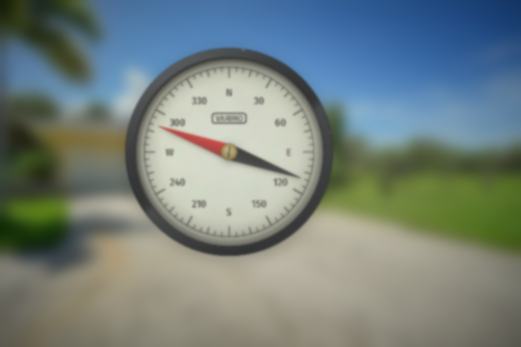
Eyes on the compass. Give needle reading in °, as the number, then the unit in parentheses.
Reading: 290 (°)
